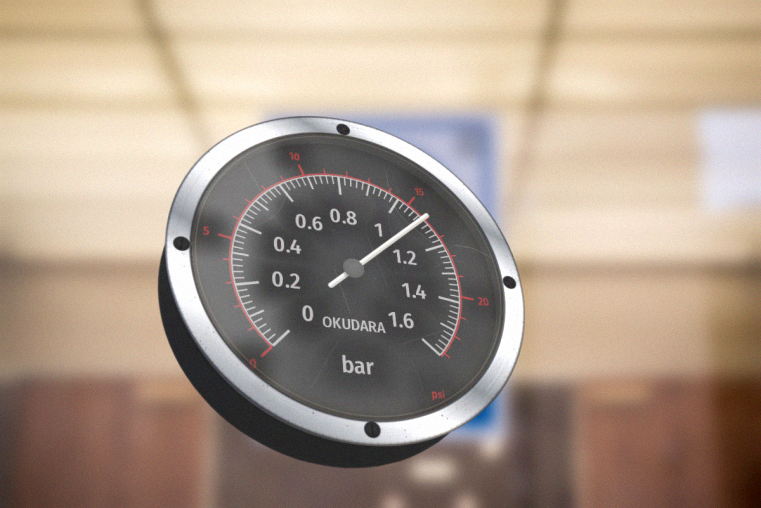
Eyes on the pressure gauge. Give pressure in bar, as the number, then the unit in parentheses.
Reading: 1.1 (bar)
